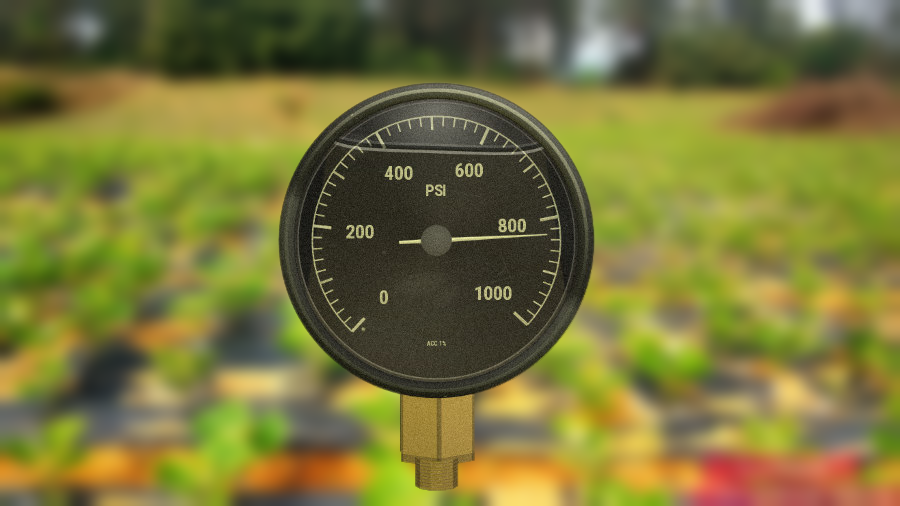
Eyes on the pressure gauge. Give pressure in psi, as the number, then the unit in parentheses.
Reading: 830 (psi)
